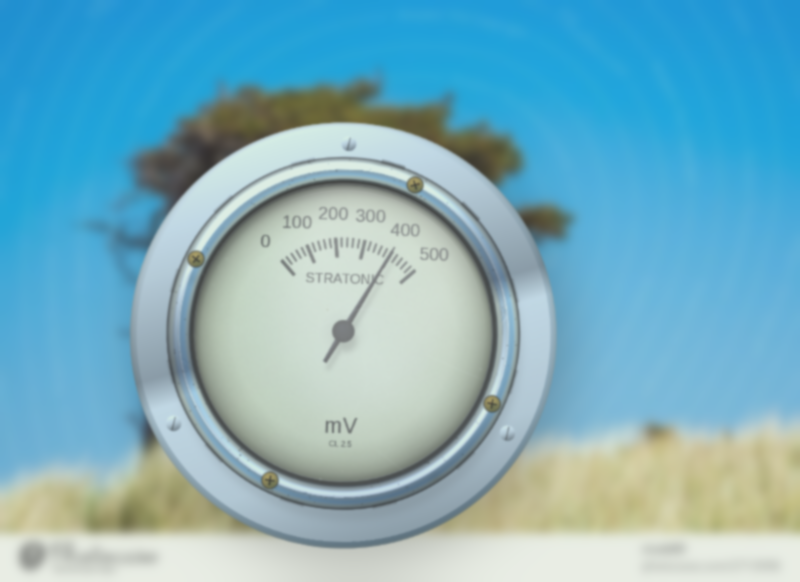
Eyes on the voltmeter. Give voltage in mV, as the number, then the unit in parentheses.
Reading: 400 (mV)
